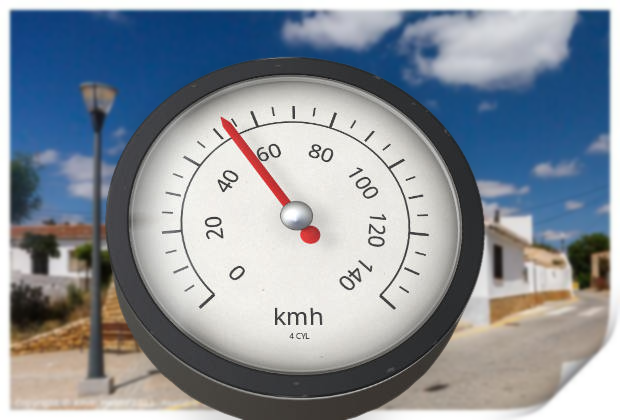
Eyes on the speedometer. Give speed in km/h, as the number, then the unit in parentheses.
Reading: 52.5 (km/h)
